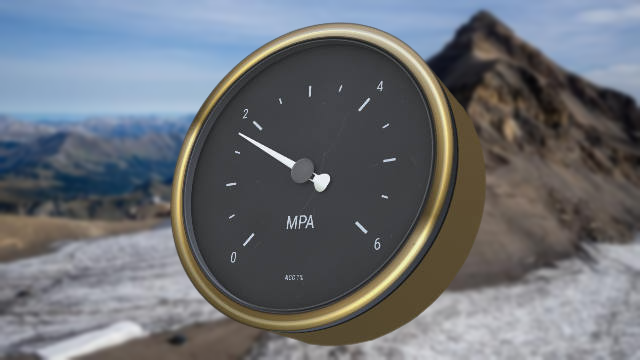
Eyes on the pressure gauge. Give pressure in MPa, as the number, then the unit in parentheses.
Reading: 1.75 (MPa)
